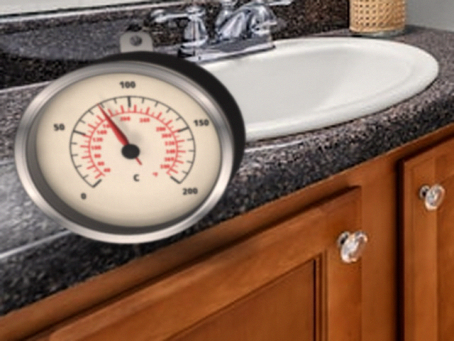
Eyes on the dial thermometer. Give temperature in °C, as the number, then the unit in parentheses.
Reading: 80 (°C)
